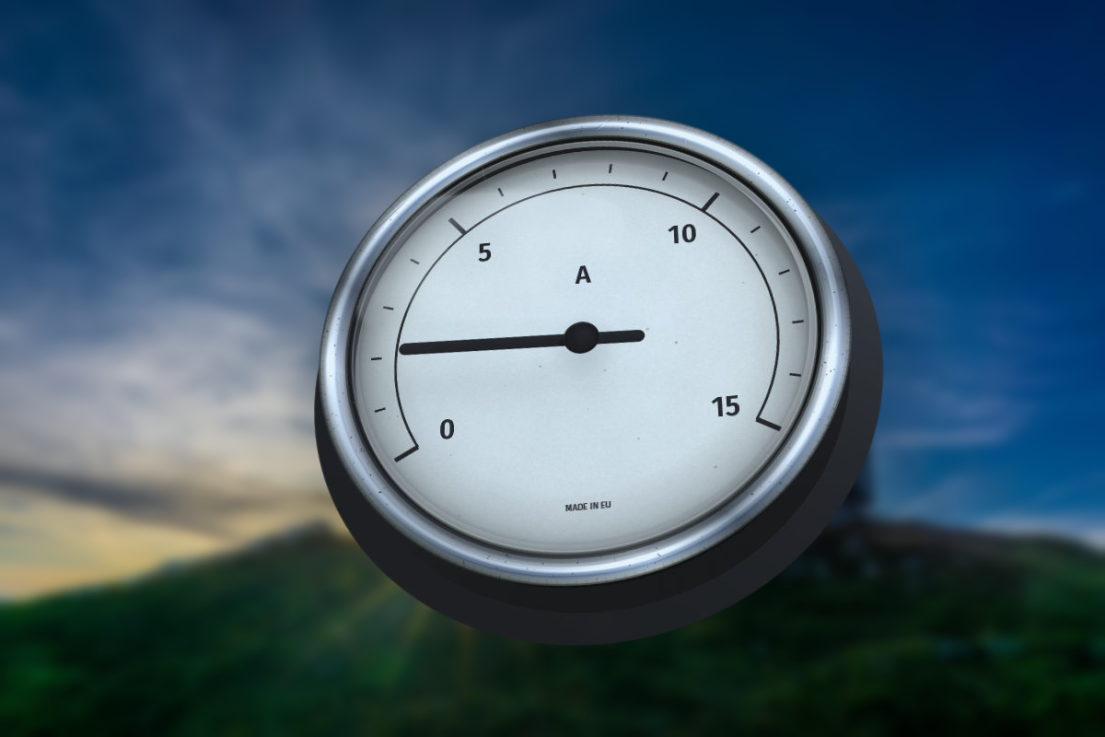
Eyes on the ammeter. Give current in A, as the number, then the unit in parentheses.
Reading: 2 (A)
